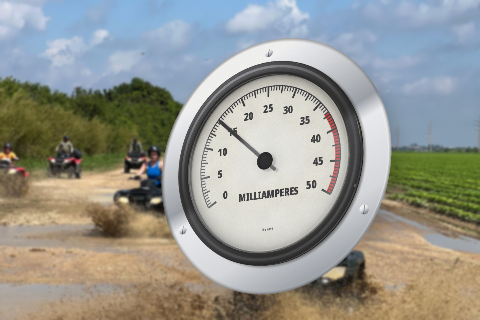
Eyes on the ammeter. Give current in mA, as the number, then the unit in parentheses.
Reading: 15 (mA)
